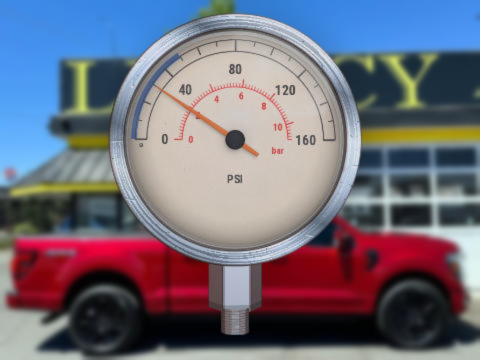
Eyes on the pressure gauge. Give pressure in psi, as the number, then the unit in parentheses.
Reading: 30 (psi)
